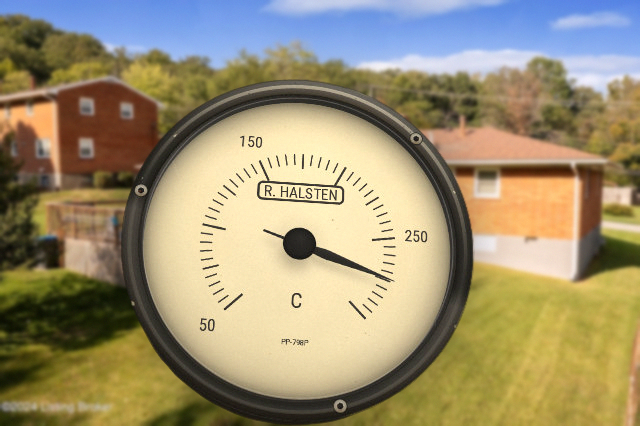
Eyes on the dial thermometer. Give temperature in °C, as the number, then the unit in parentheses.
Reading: 275 (°C)
